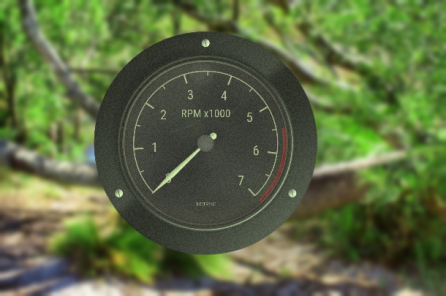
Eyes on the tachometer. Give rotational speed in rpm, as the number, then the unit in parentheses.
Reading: 0 (rpm)
